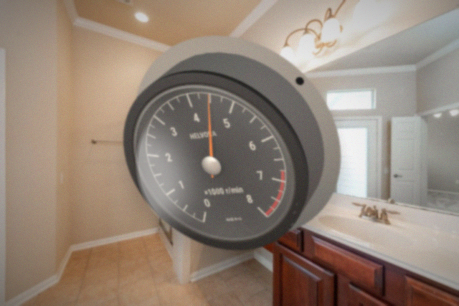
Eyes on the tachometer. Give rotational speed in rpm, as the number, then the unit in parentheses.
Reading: 4500 (rpm)
